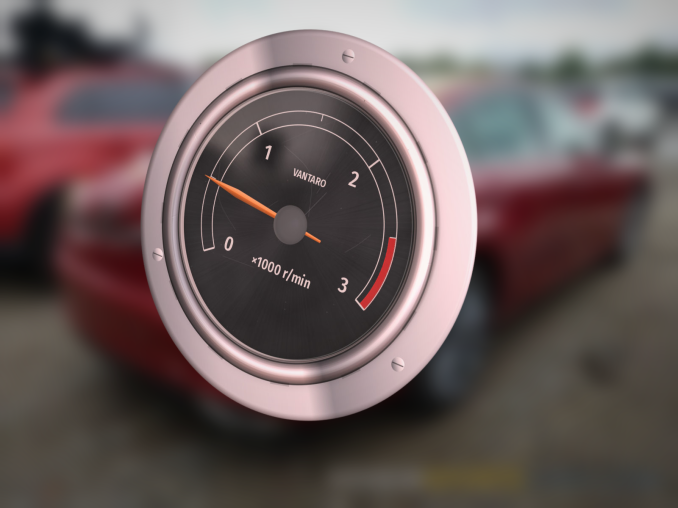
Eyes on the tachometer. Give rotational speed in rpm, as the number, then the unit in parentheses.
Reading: 500 (rpm)
